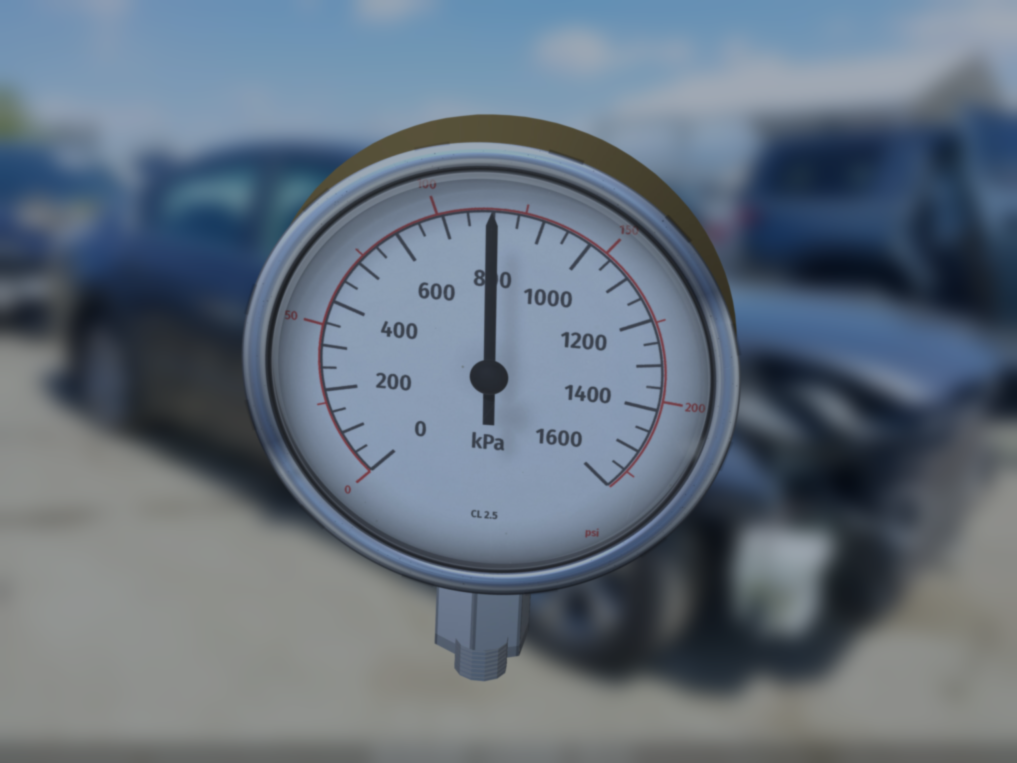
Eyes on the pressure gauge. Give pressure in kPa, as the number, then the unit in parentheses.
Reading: 800 (kPa)
